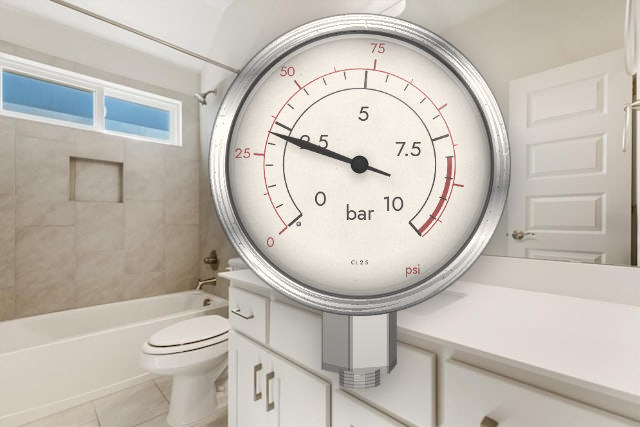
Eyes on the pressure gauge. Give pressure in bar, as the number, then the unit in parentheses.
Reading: 2.25 (bar)
